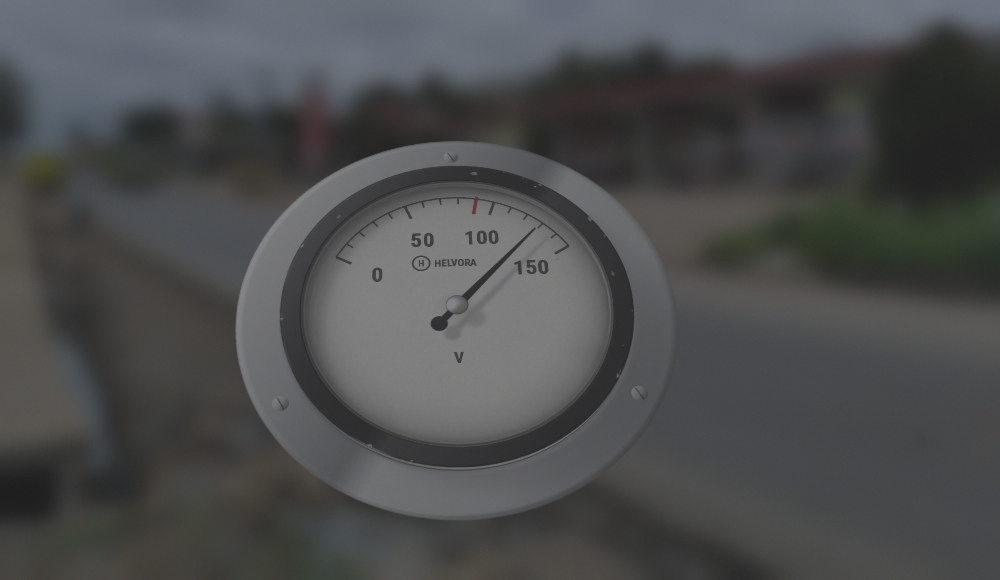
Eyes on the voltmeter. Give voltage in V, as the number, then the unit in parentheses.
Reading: 130 (V)
